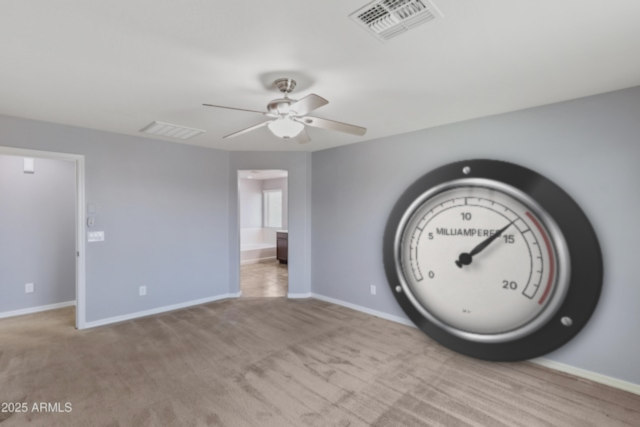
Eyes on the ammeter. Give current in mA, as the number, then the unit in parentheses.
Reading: 14 (mA)
